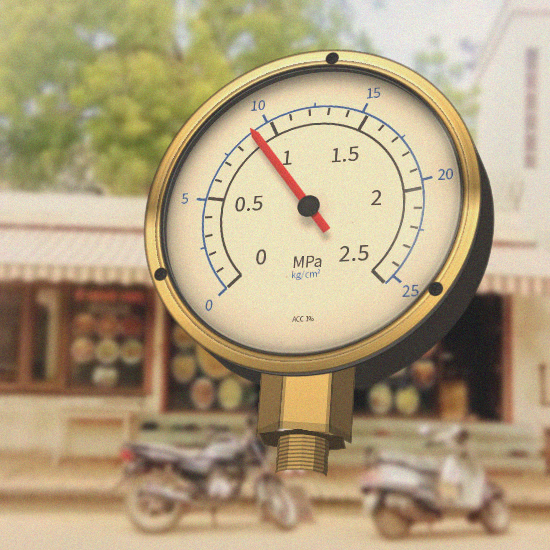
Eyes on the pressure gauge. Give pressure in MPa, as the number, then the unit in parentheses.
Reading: 0.9 (MPa)
